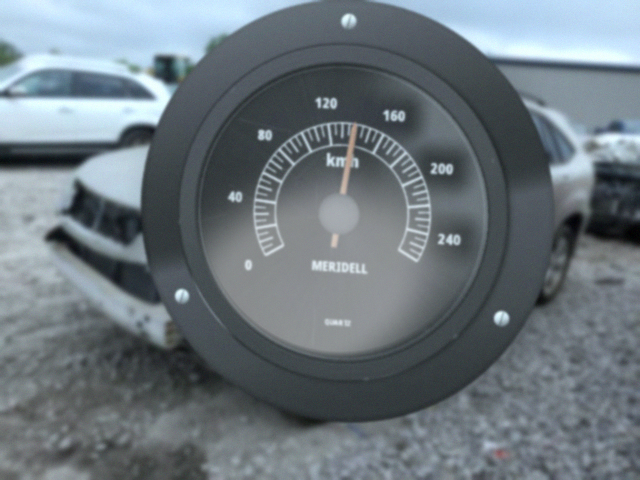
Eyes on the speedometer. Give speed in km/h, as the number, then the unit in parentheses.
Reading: 140 (km/h)
